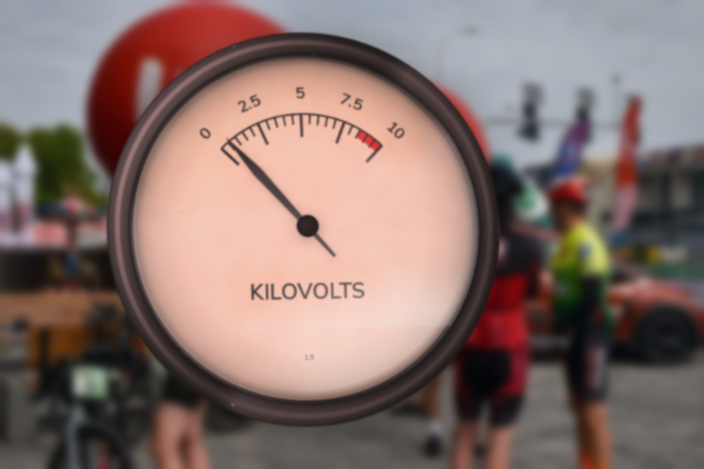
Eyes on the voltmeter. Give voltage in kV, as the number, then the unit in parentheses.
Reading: 0.5 (kV)
